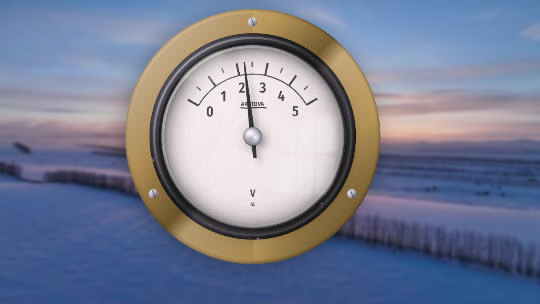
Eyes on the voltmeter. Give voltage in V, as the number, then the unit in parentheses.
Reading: 2.25 (V)
